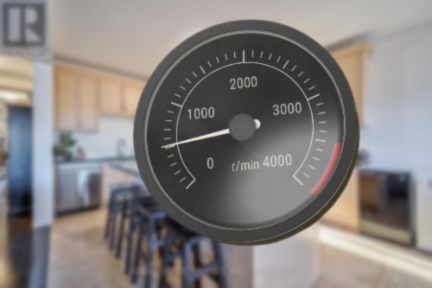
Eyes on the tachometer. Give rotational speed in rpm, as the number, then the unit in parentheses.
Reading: 500 (rpm)
